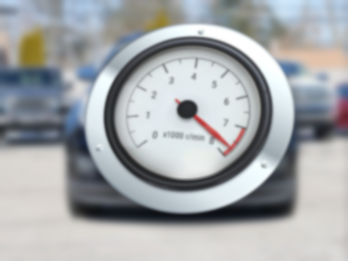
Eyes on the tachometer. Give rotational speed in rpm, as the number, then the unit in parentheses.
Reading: 7750 (rpm)
